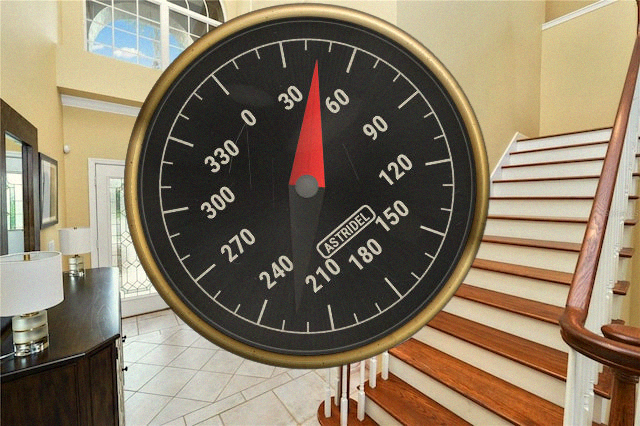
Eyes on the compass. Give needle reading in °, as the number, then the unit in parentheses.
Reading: 45 (°)
